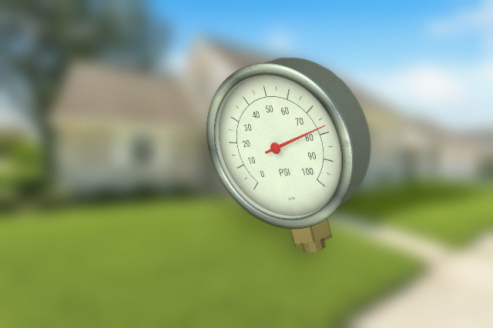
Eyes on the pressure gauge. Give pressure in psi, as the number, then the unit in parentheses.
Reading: 77.5 (psi)
